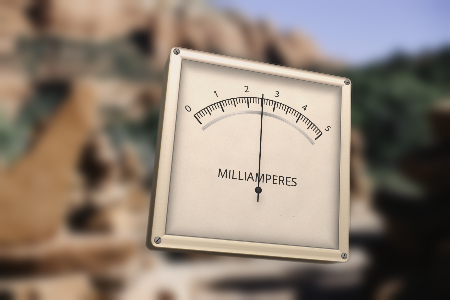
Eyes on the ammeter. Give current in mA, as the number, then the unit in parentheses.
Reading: 2.5 (mA)
